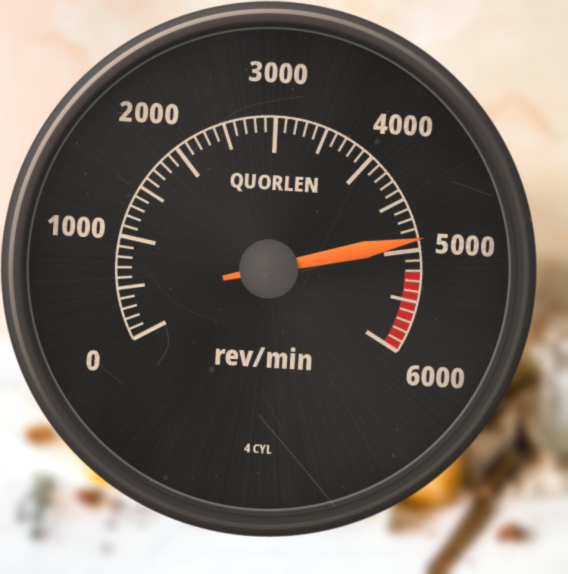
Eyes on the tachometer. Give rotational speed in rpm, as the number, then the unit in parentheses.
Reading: 4900 (rpm)
